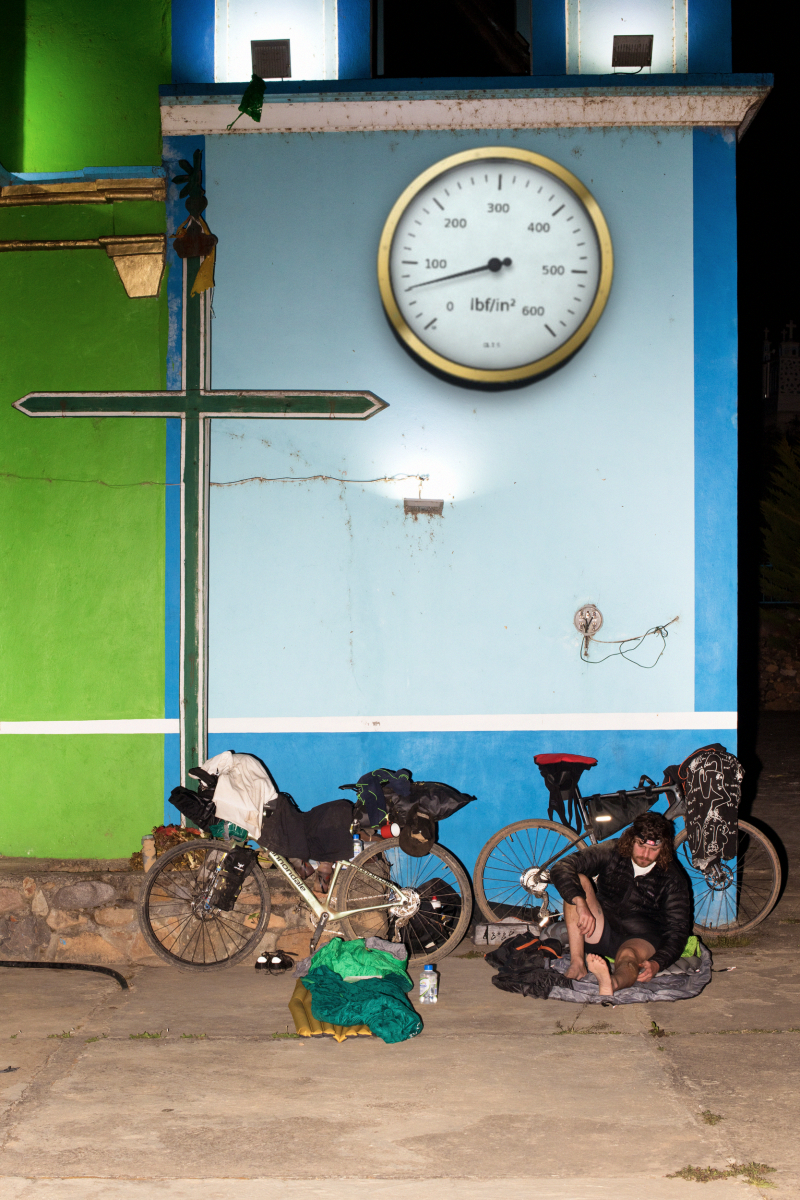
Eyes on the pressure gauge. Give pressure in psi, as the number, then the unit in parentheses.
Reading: 60 (psi)
